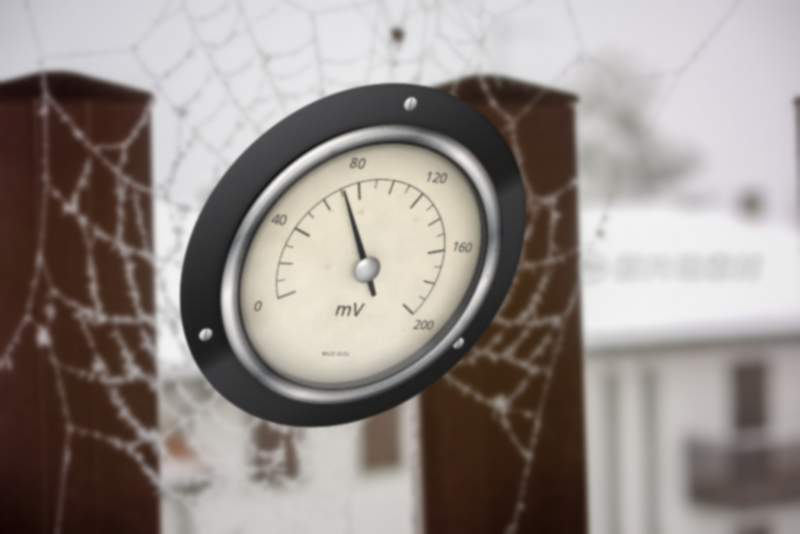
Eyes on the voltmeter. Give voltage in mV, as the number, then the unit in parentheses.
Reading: 70 (mV)
